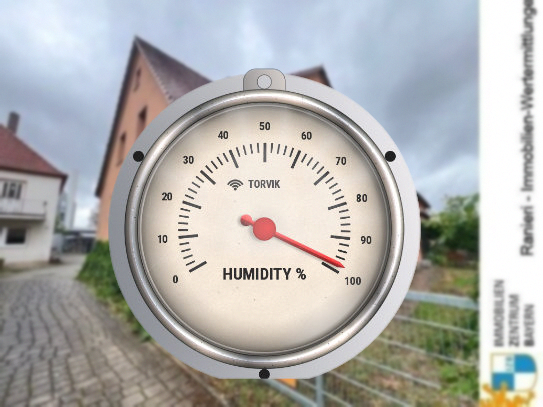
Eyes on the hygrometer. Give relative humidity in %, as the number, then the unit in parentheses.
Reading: 98 (%)
